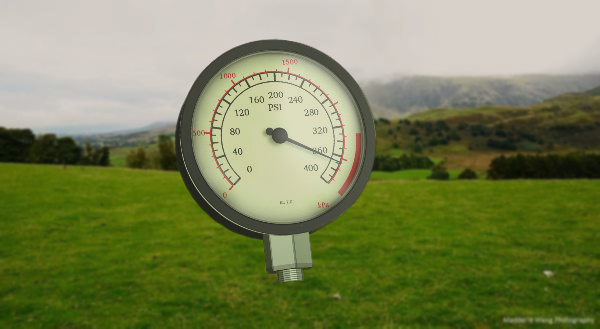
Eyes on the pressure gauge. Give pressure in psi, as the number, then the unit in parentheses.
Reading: 370 (psi)
